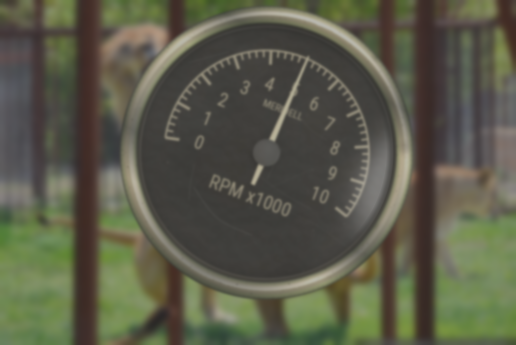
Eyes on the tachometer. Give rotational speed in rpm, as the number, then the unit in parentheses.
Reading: 5000 (rpm)
